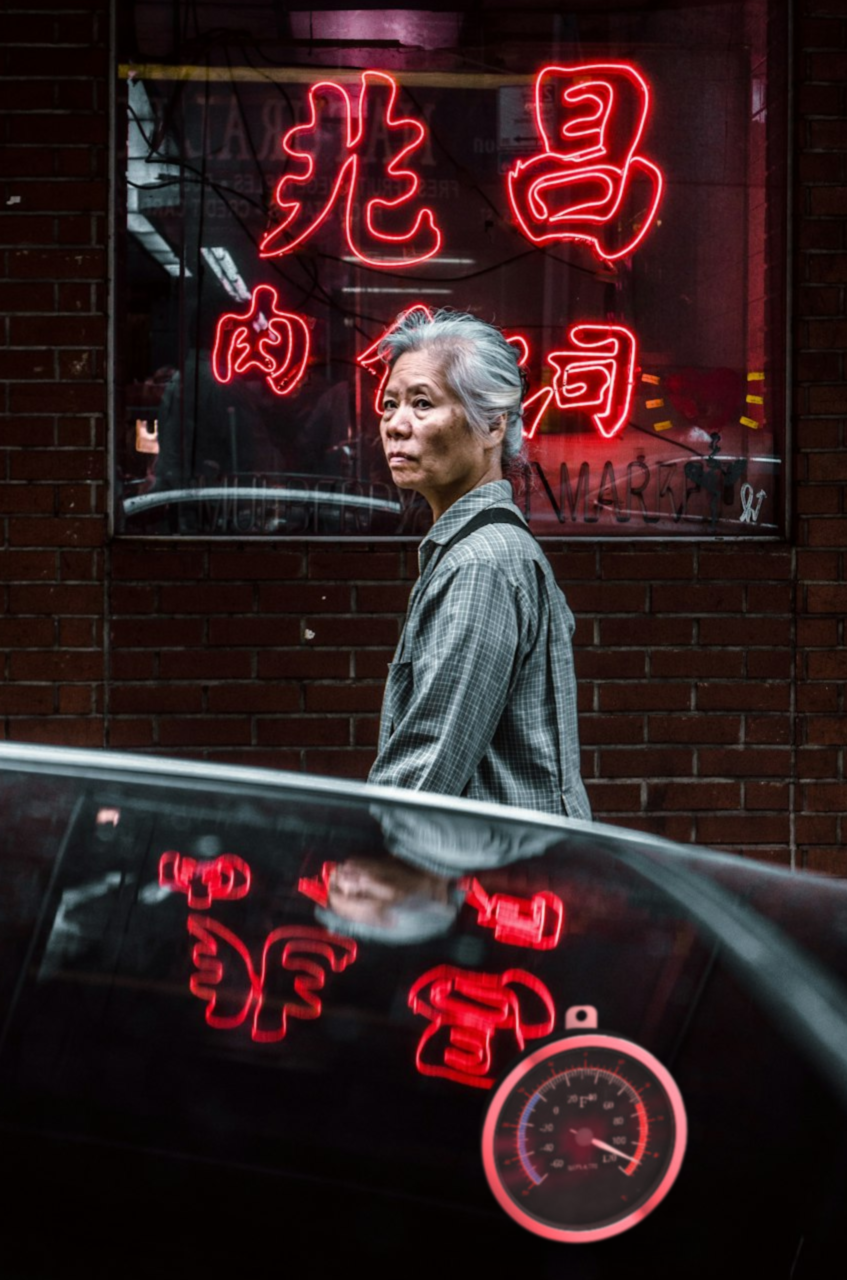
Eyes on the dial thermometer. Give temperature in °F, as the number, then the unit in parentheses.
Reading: 110 (°F)
